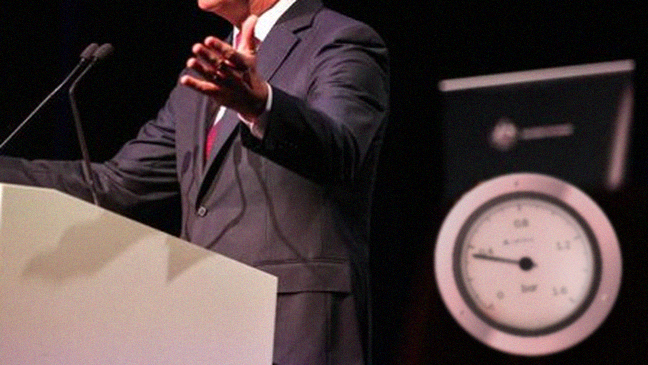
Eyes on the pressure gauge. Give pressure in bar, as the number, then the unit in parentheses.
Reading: 0.35 (bar)
